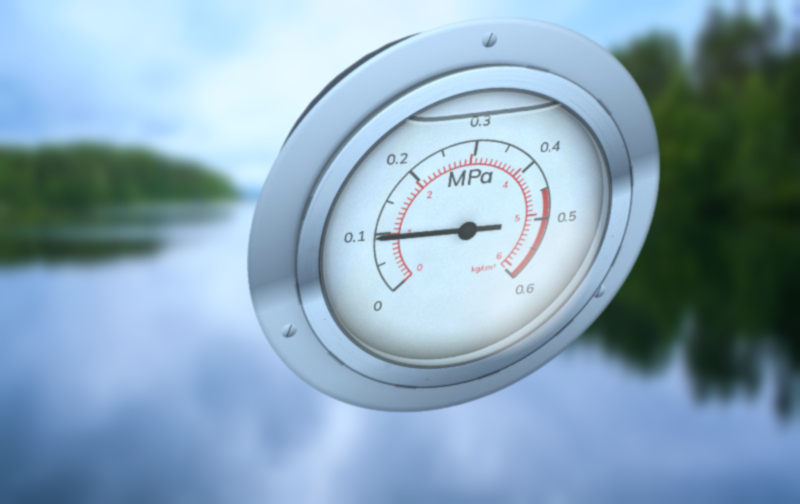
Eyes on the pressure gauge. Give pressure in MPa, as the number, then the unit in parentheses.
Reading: 0.1 (MPa)
